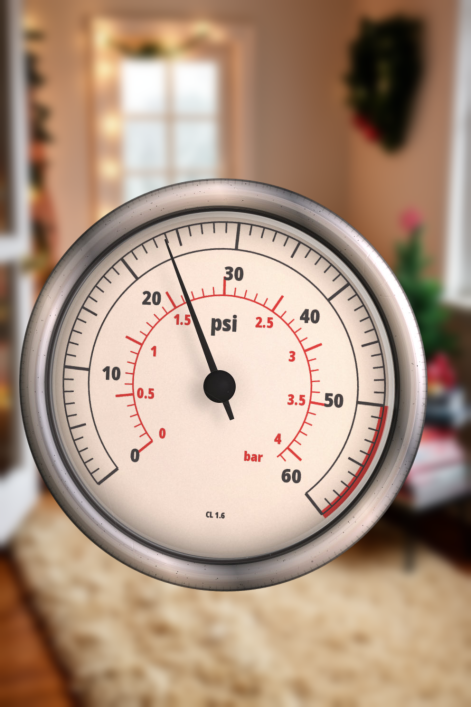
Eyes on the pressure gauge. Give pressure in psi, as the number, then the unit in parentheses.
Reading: 24 (psi)
